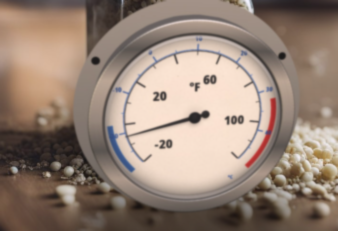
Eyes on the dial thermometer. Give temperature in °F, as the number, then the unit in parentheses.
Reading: -5 (°F)
